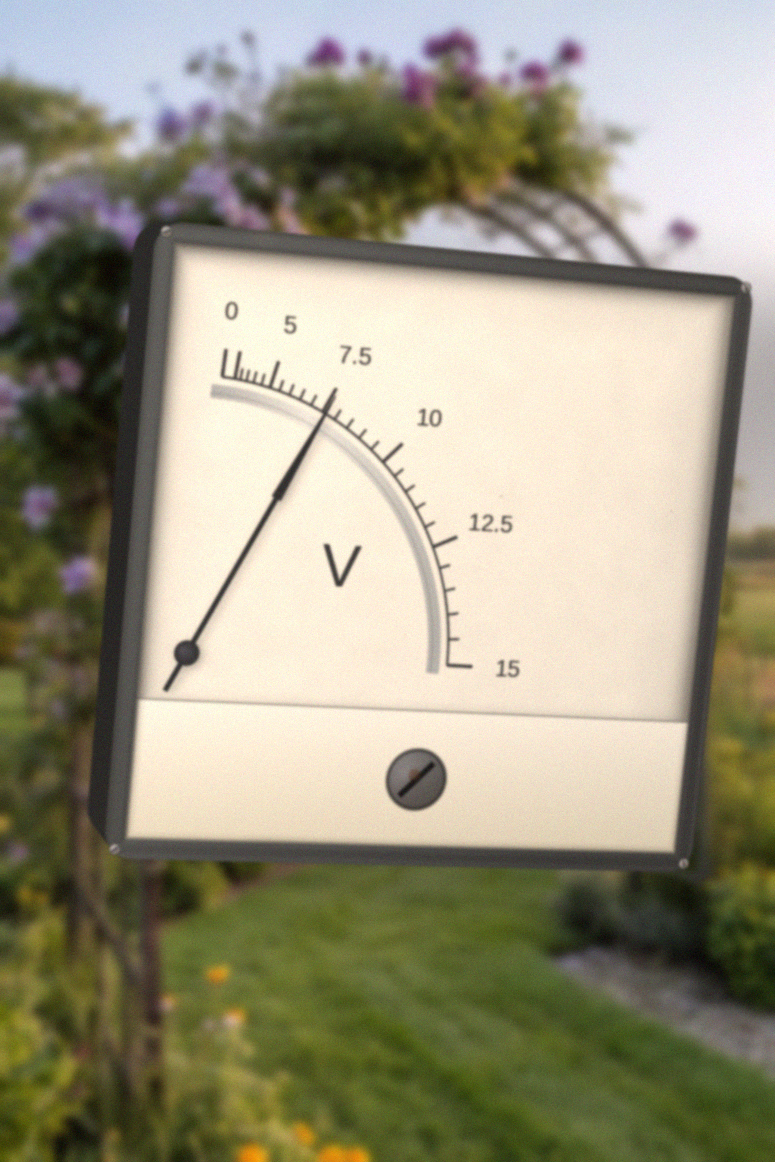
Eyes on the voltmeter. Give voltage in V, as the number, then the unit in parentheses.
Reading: 7.5 (V)
